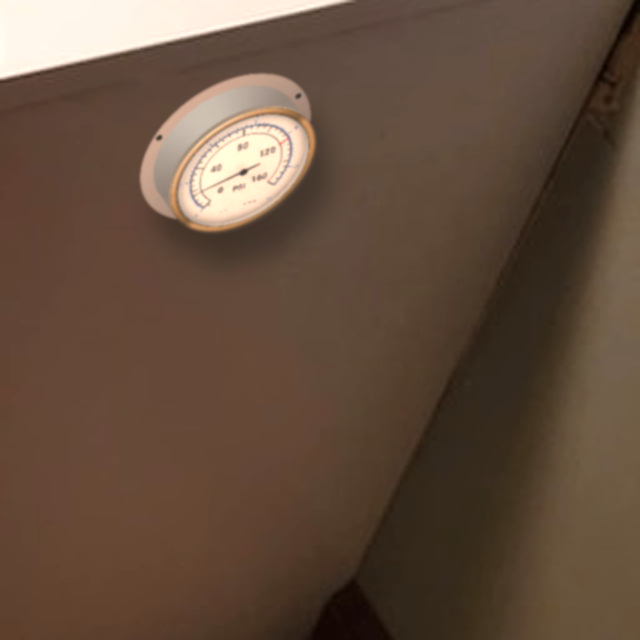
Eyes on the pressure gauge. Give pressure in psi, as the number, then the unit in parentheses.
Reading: 20 (psi)
